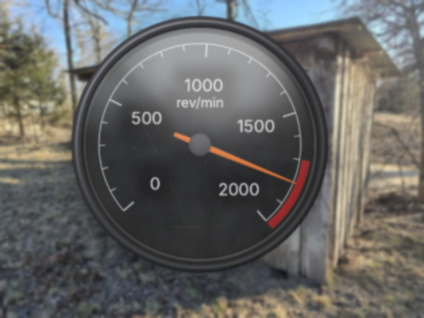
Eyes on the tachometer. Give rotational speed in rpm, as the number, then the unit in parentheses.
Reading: 1800 (rpm)
